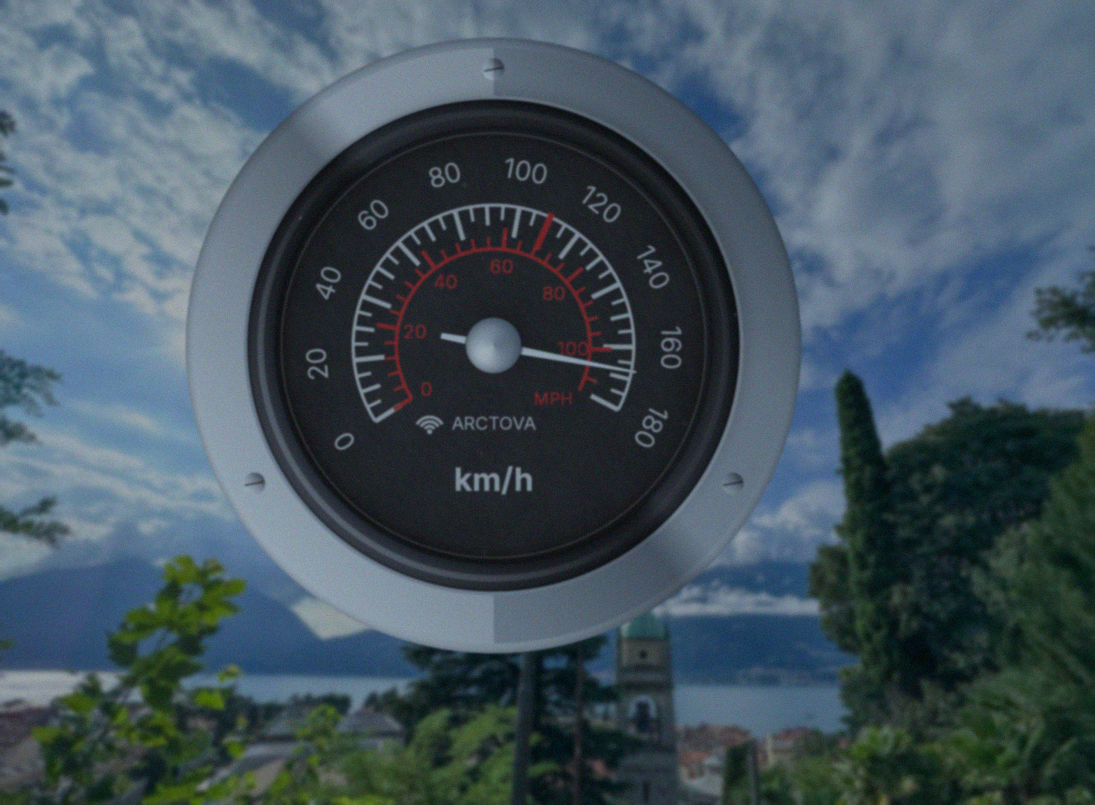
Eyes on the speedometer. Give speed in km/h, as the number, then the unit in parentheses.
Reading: 167.5 (km/h)
